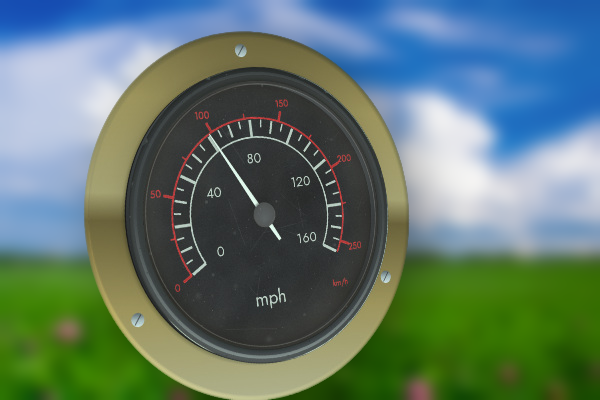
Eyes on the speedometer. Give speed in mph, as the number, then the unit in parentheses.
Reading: 60 (mph)
